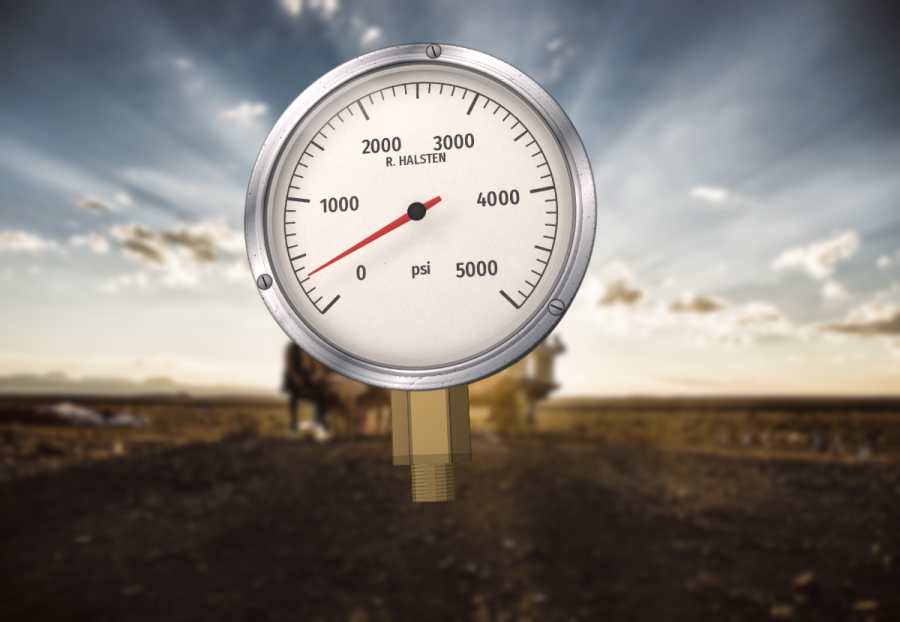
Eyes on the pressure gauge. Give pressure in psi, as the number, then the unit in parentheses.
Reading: 300 (psi)
